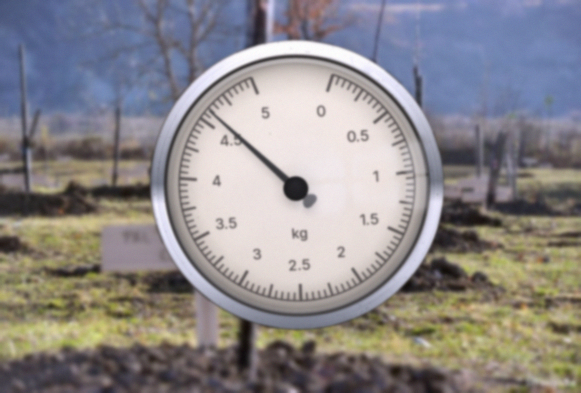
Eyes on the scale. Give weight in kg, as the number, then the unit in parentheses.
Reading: 4.6 (kg)
